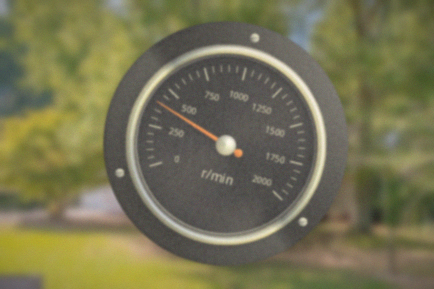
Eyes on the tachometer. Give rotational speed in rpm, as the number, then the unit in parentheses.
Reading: 400 (rpm)
